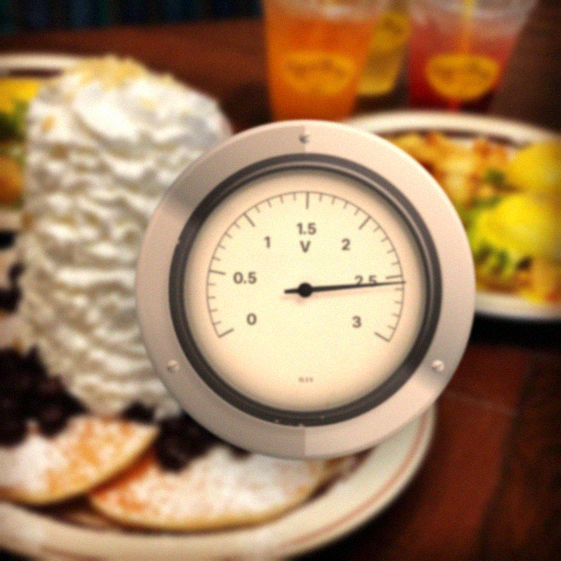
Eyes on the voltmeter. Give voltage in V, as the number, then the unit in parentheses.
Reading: 2.55 (V)
